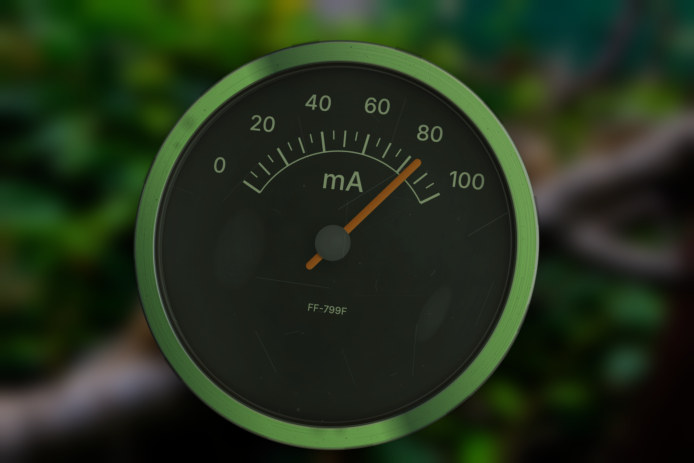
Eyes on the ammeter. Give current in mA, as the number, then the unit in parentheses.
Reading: 85 (mA)
